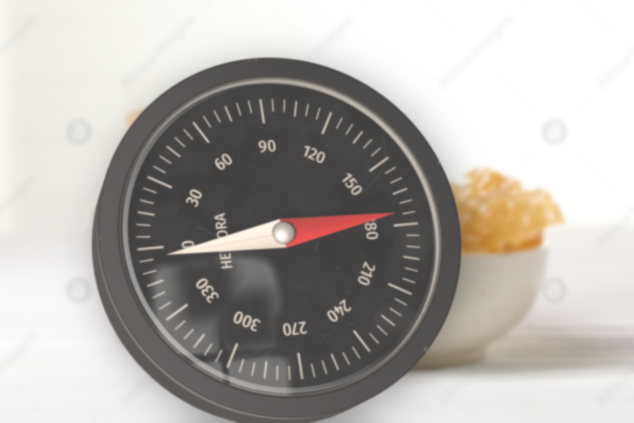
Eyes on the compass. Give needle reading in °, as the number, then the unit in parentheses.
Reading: 175 (°)
